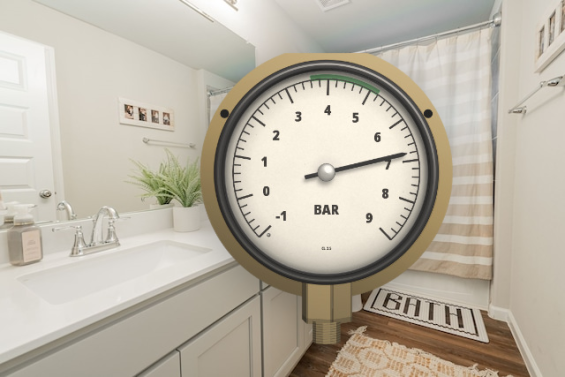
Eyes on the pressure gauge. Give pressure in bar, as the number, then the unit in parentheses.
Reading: 6.8 (bar)
